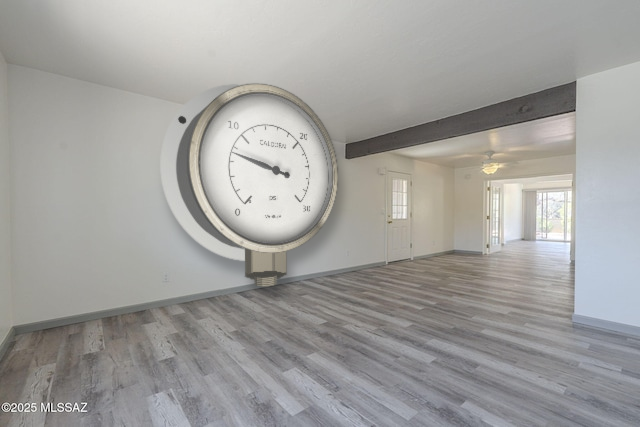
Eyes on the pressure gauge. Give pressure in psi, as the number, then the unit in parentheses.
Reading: 7 (psi)
